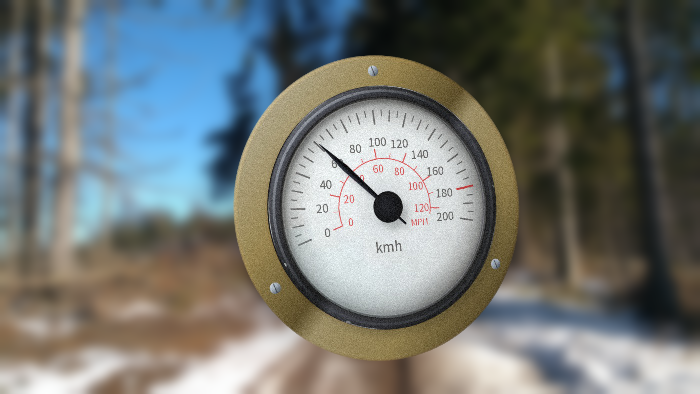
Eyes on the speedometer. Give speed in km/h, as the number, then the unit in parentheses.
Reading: 60 (km/h)
